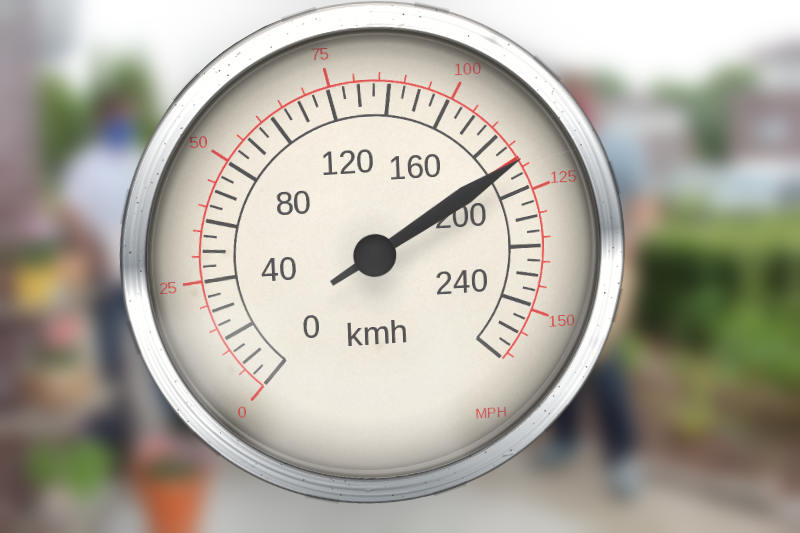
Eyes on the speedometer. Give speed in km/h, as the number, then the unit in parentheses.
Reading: 190 (km/h)
